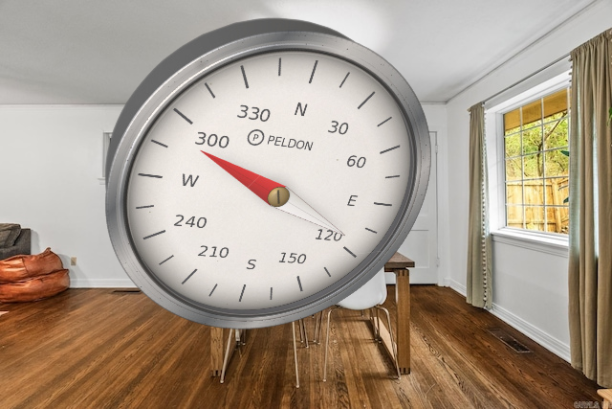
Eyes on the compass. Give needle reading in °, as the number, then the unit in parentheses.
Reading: 292.5 (°)
